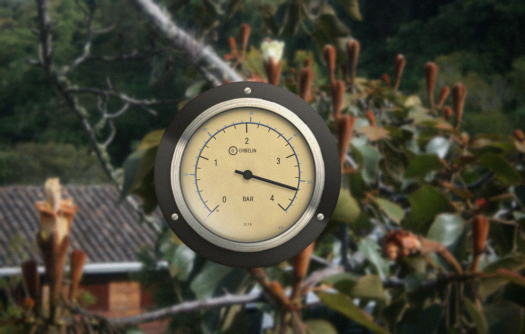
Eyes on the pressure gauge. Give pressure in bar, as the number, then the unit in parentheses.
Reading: 3.6 (bar)
